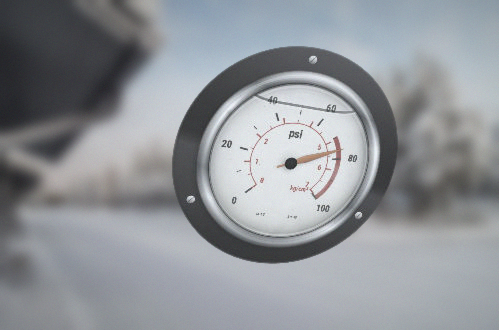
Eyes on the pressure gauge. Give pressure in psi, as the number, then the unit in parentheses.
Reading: 75 (psi)
